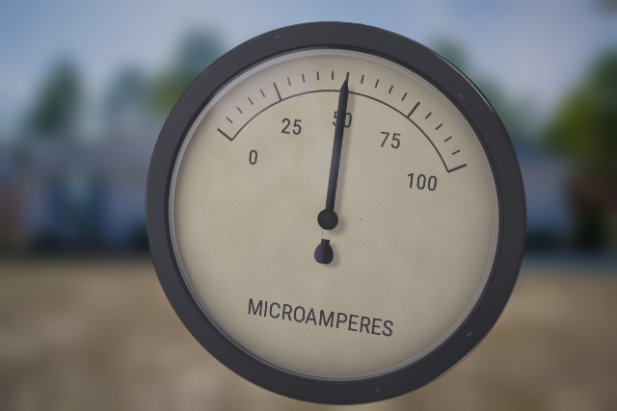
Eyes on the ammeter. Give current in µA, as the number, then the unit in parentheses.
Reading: 50 (µA)
